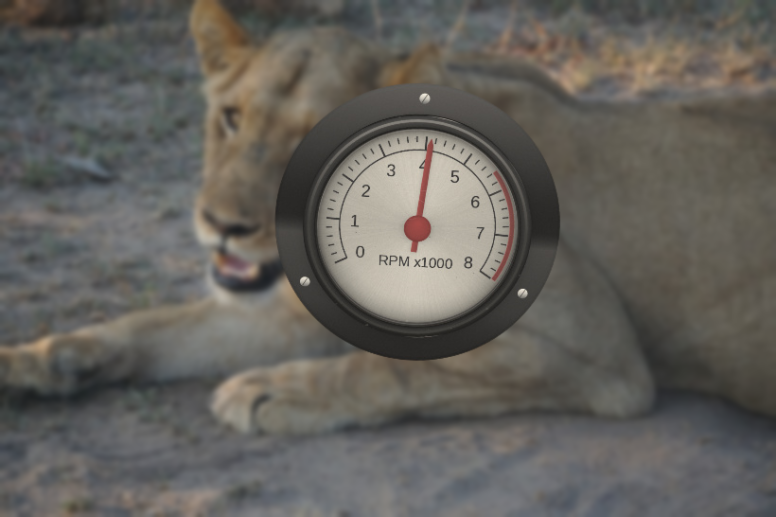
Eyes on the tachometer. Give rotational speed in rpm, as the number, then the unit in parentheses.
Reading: 4100 (rpm)
